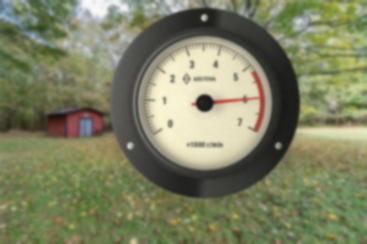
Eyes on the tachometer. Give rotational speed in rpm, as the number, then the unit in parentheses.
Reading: 6000 (rpm)
